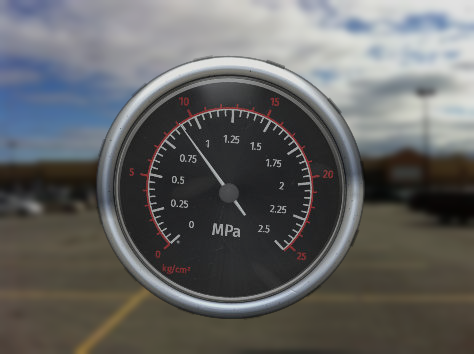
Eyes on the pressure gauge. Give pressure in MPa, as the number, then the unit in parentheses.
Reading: 0.9 (MPa)
